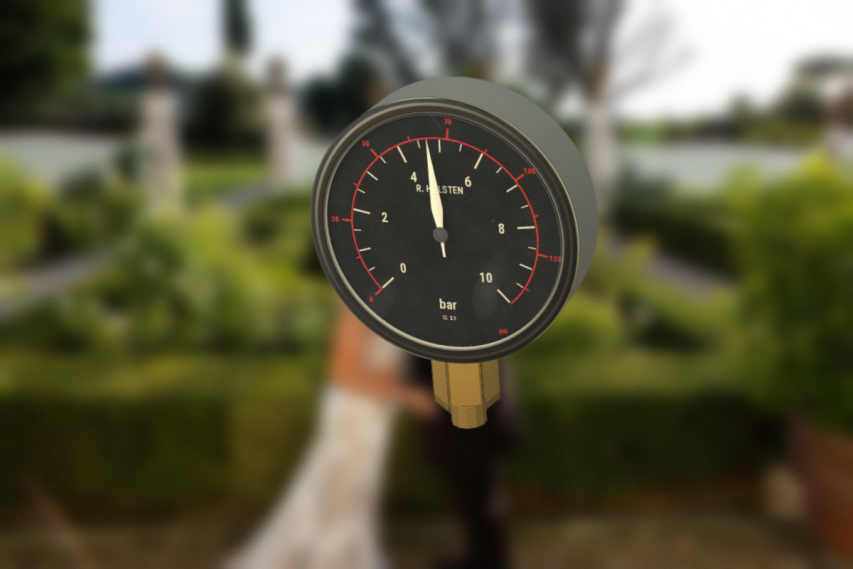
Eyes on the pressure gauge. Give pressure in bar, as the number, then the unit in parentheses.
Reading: 4.75 (bar)
